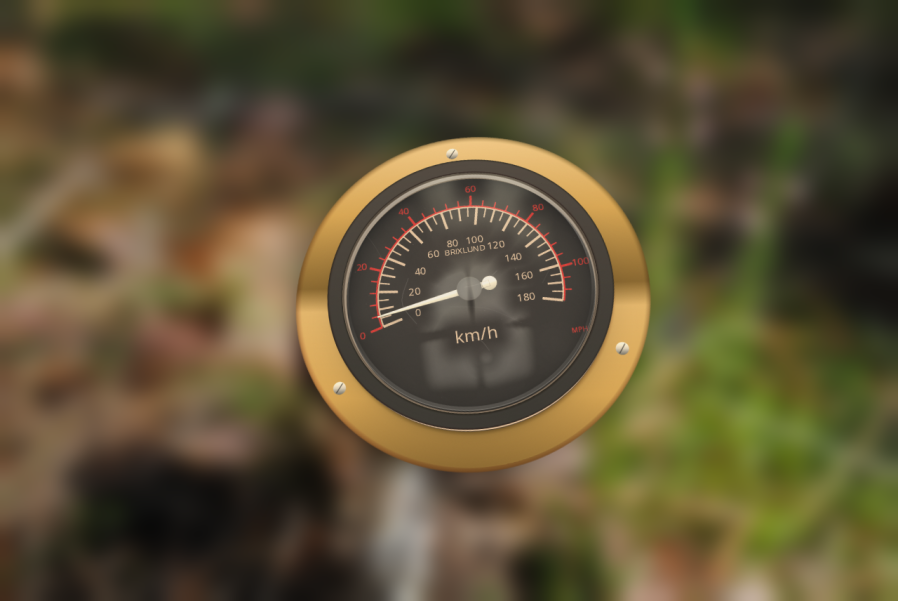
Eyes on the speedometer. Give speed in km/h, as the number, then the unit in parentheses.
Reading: 5 (km/h)
